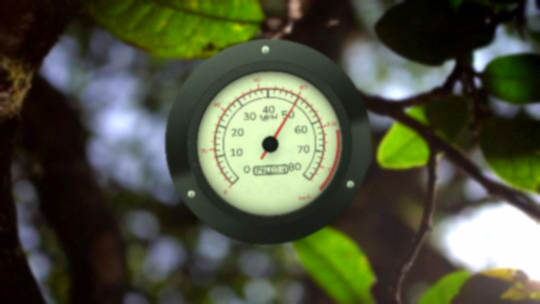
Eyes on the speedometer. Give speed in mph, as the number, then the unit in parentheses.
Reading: 50 (mph)
